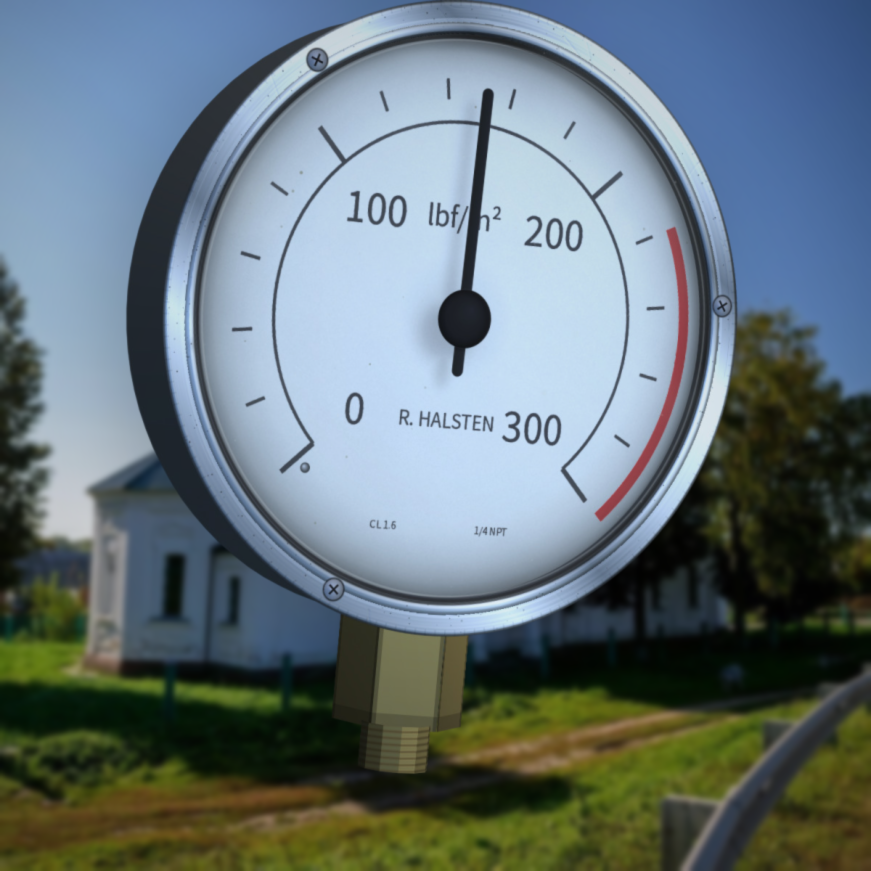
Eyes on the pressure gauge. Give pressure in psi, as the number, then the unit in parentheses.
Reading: 150 (psi)
